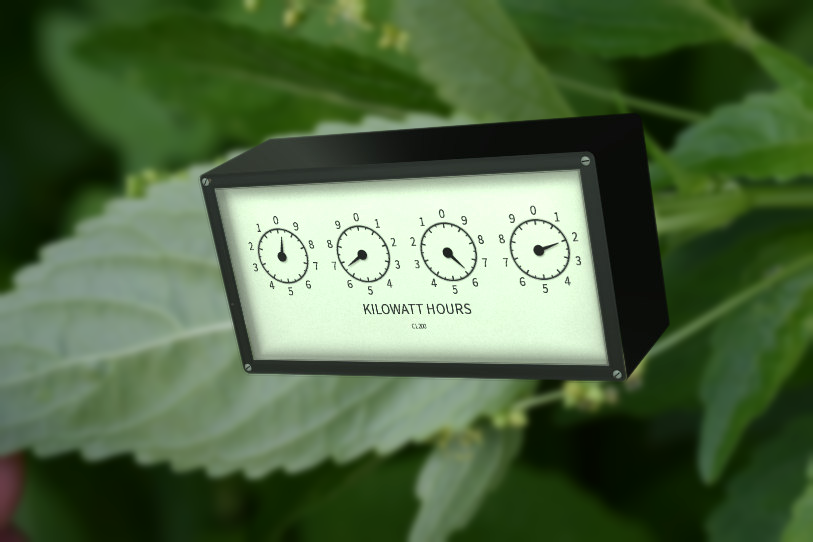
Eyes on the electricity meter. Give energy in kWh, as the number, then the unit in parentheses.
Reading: 9662 (kWh)
